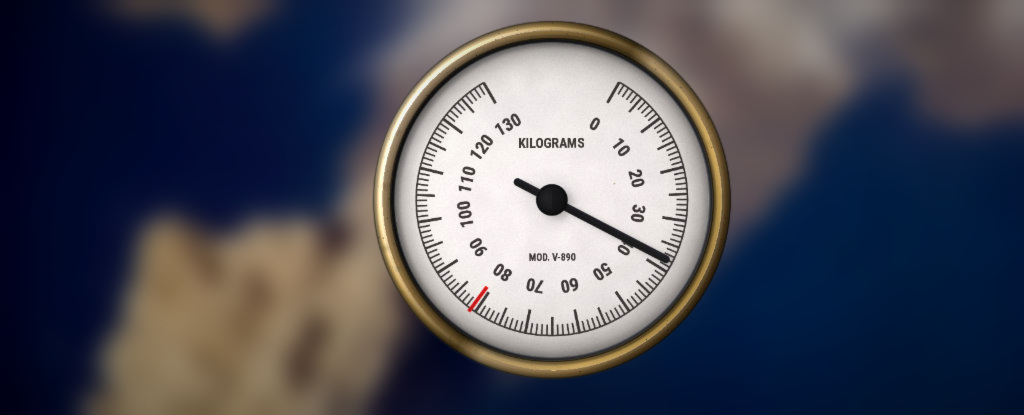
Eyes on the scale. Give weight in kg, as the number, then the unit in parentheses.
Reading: 38 (kg)
